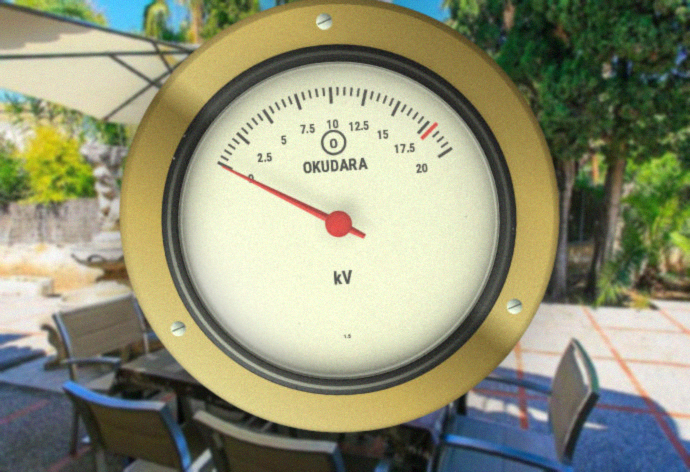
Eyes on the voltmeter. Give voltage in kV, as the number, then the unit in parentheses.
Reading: 0 (kV)
